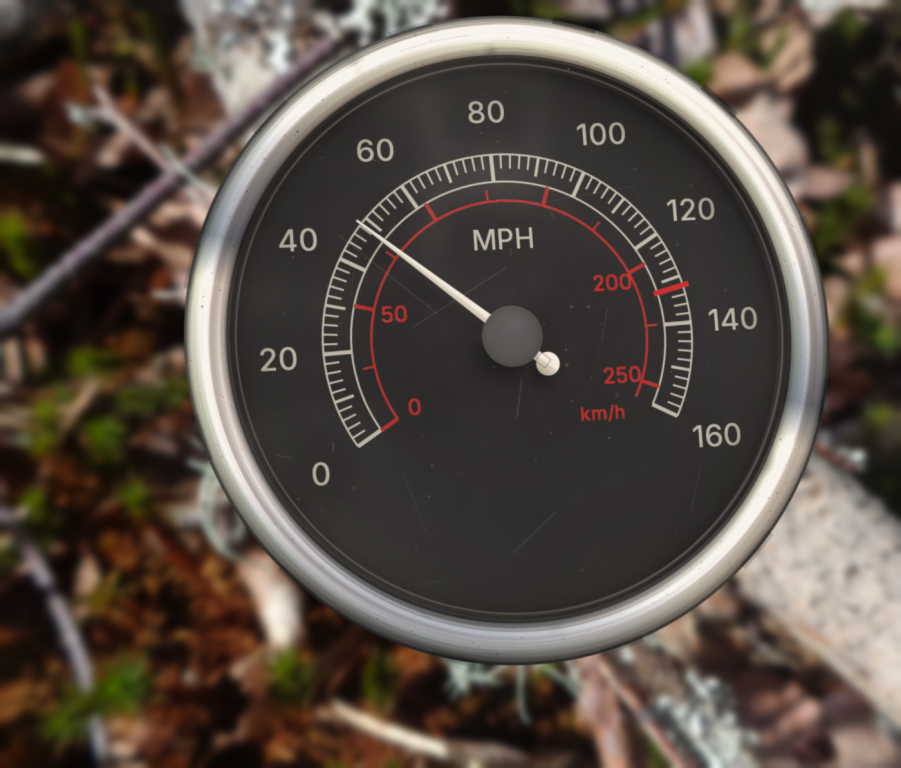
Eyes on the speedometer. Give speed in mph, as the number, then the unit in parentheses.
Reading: 48 (mph)
